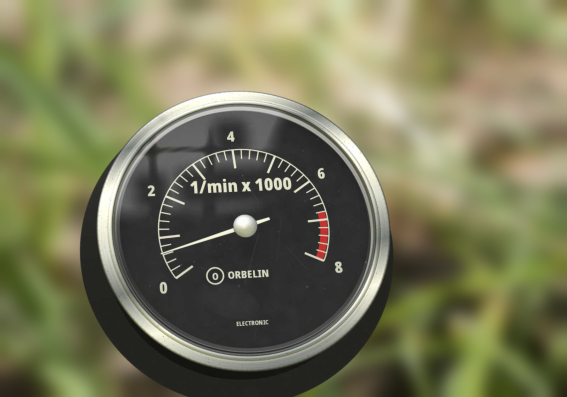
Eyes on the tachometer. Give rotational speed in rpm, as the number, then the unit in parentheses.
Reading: 600 (rpm)
